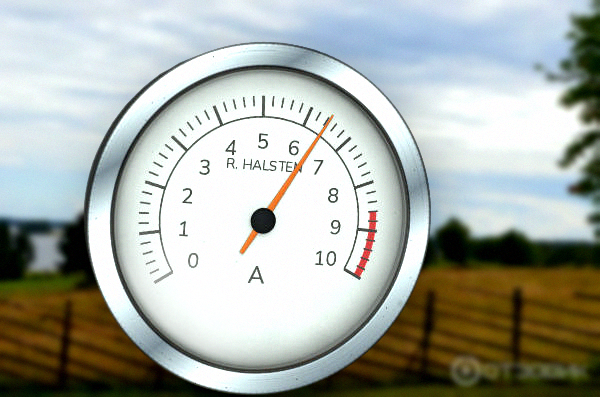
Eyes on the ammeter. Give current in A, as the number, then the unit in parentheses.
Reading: 6.4 (A)
